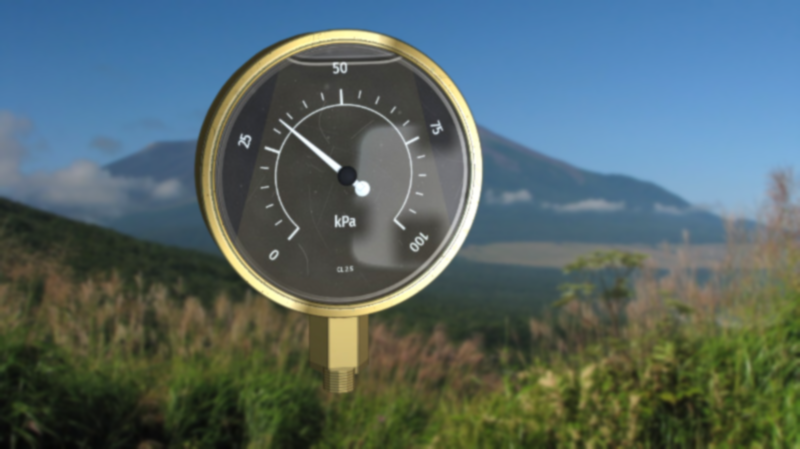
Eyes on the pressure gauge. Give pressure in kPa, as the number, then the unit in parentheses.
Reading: 32.5 (kPa)
